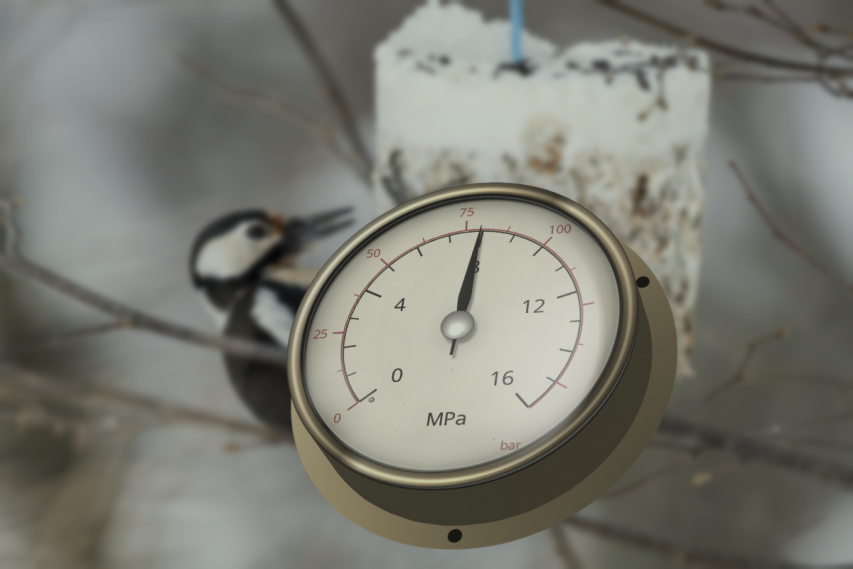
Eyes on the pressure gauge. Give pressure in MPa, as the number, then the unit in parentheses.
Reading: 8 (MPa)
